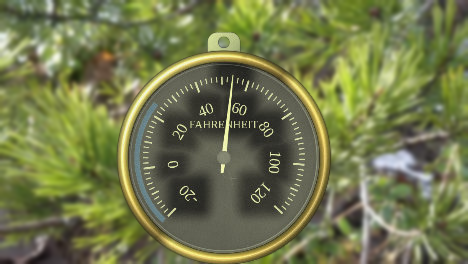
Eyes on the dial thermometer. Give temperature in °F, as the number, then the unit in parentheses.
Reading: 54 (°F)
